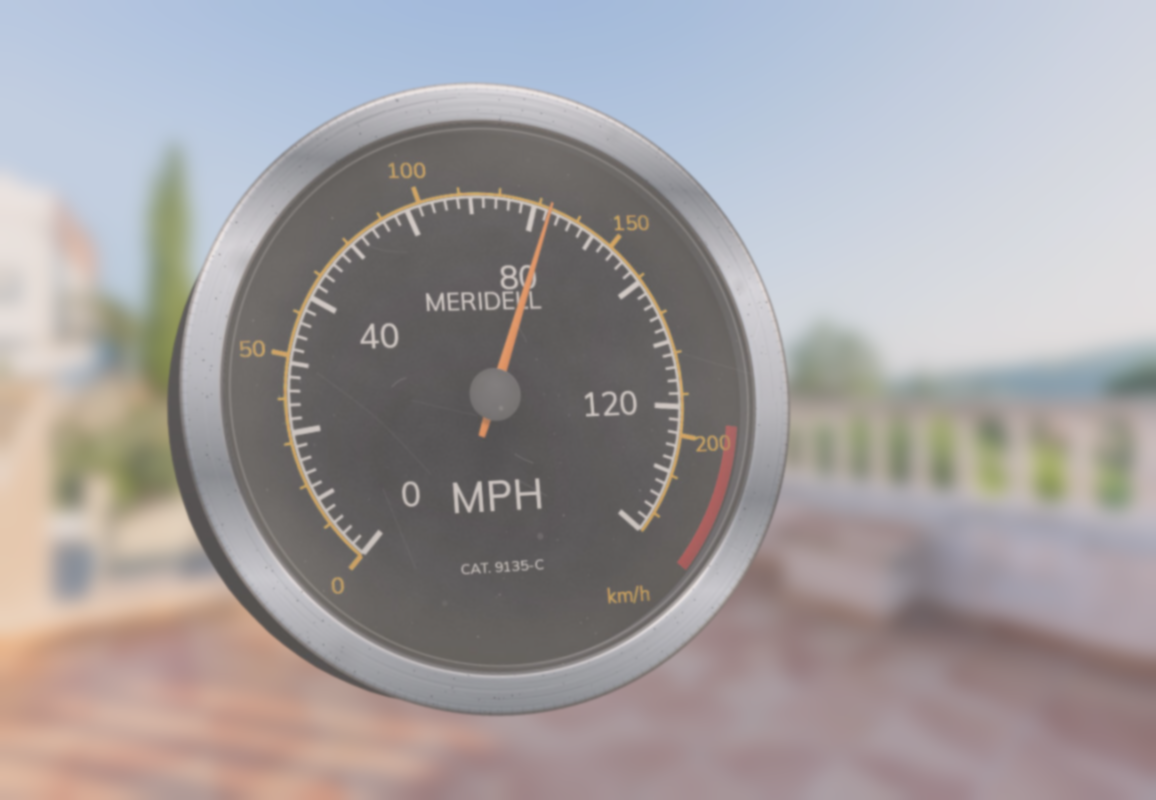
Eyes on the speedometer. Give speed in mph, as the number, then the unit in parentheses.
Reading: 82 (mph)
